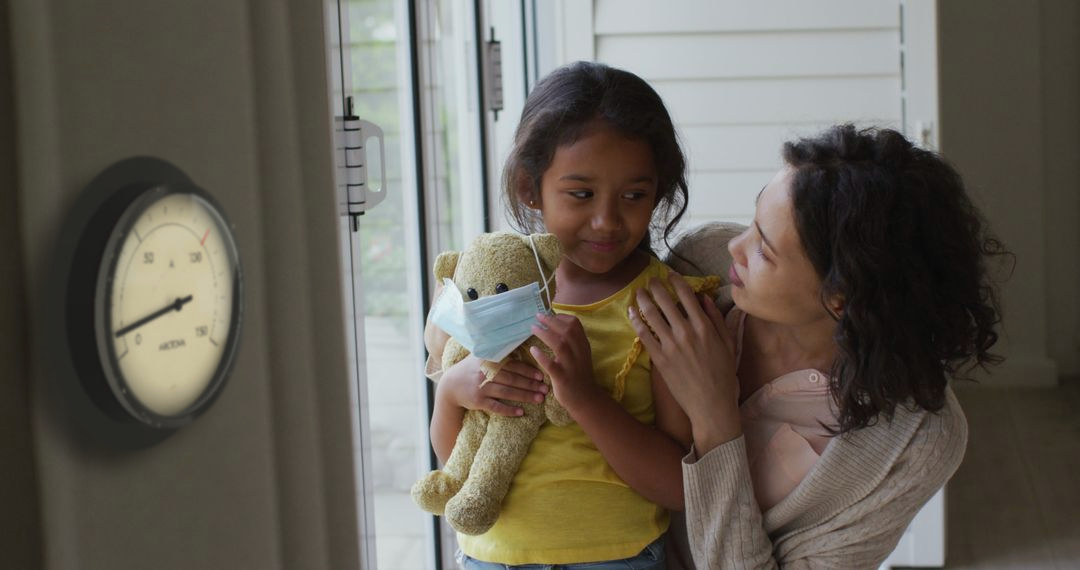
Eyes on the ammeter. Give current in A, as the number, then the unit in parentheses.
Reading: 10 (A)
